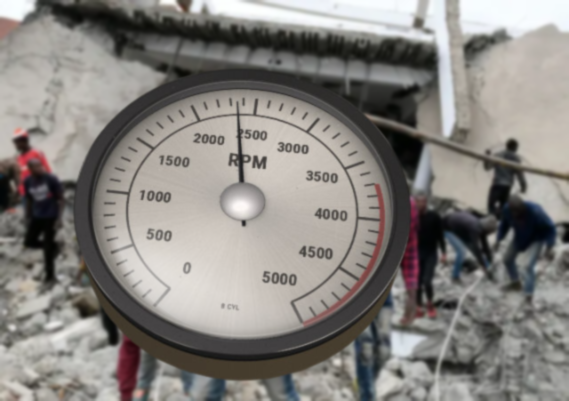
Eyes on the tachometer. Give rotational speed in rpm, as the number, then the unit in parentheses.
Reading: 2350 (rpm)
